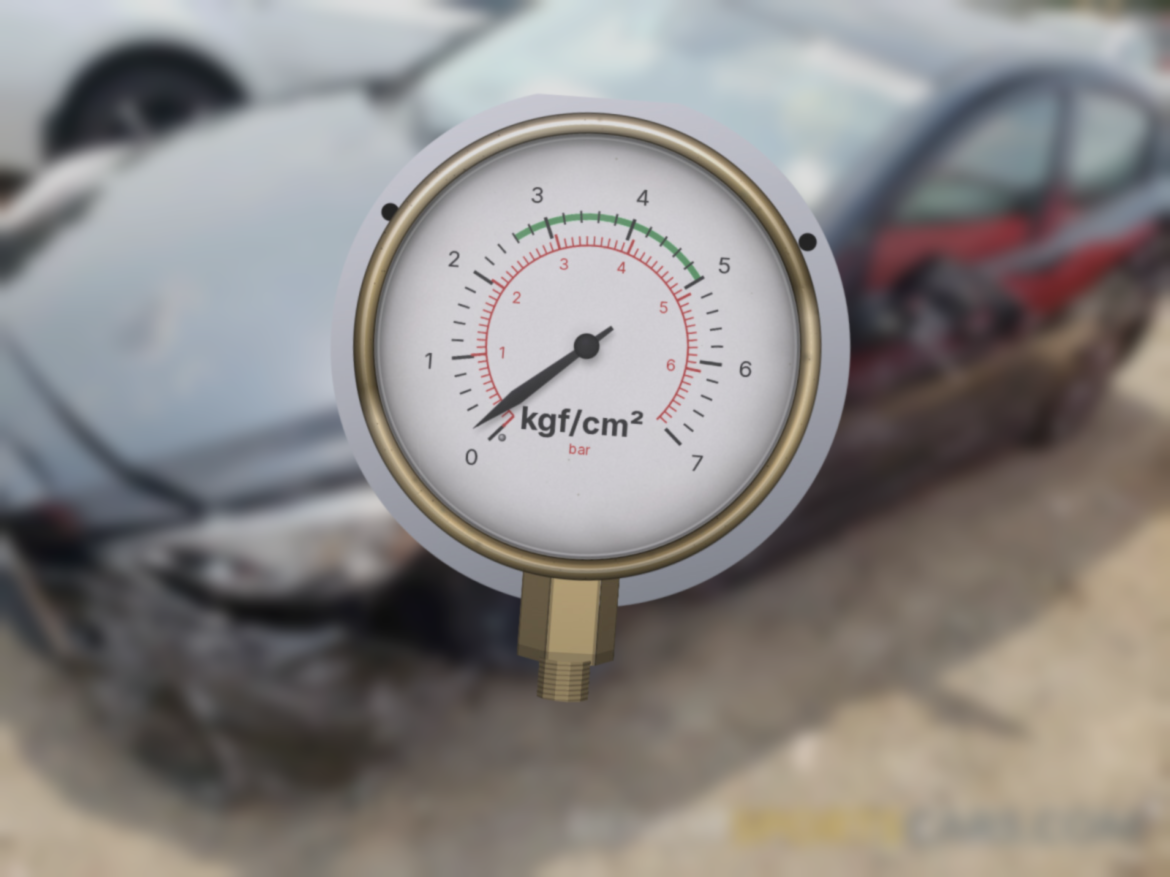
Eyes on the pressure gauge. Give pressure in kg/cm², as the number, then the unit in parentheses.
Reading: 0.2 (kg/cm²)
